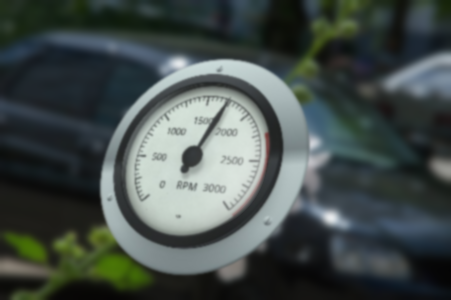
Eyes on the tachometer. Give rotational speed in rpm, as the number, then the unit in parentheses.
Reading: 1750 (rpm)
